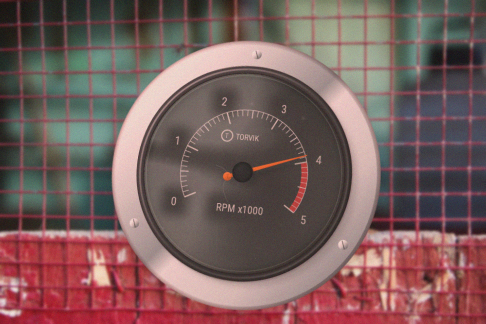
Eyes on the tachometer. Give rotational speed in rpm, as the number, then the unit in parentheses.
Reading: 3900 (rpm)
